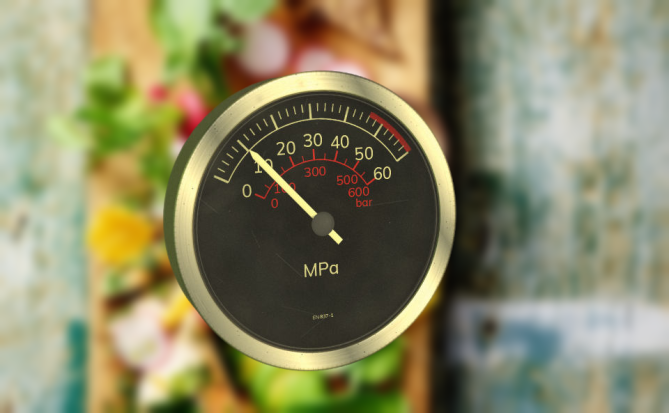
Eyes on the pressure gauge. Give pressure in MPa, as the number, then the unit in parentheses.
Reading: 10 (MPa)
